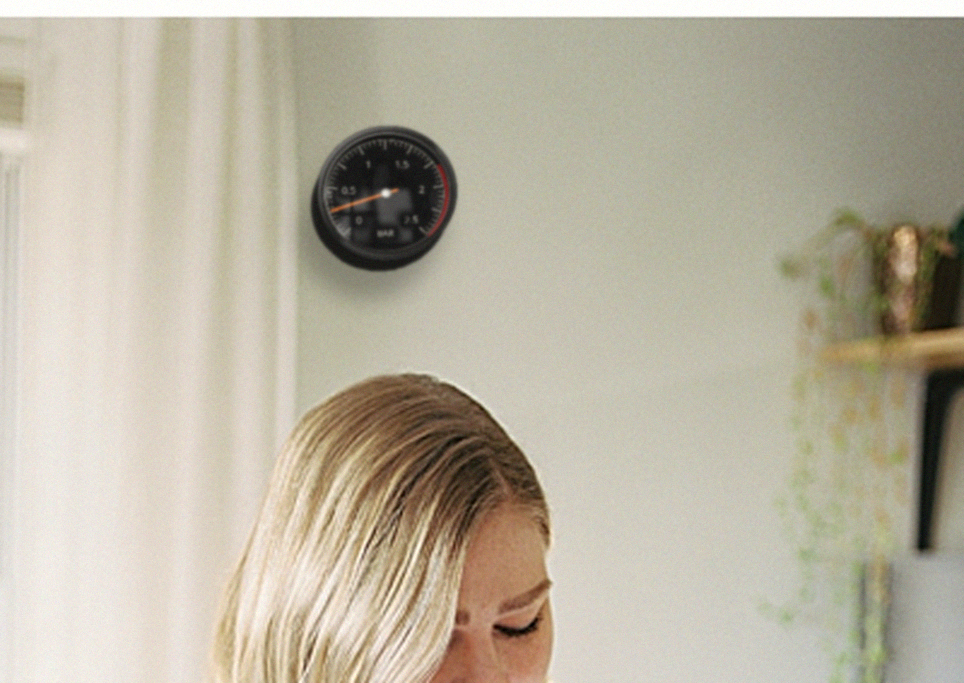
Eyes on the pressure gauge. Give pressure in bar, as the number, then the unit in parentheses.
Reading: 0.25 (bar)
